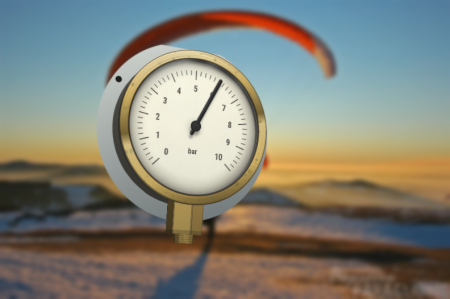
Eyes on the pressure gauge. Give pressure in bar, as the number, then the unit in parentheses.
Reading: 6 (bar)
